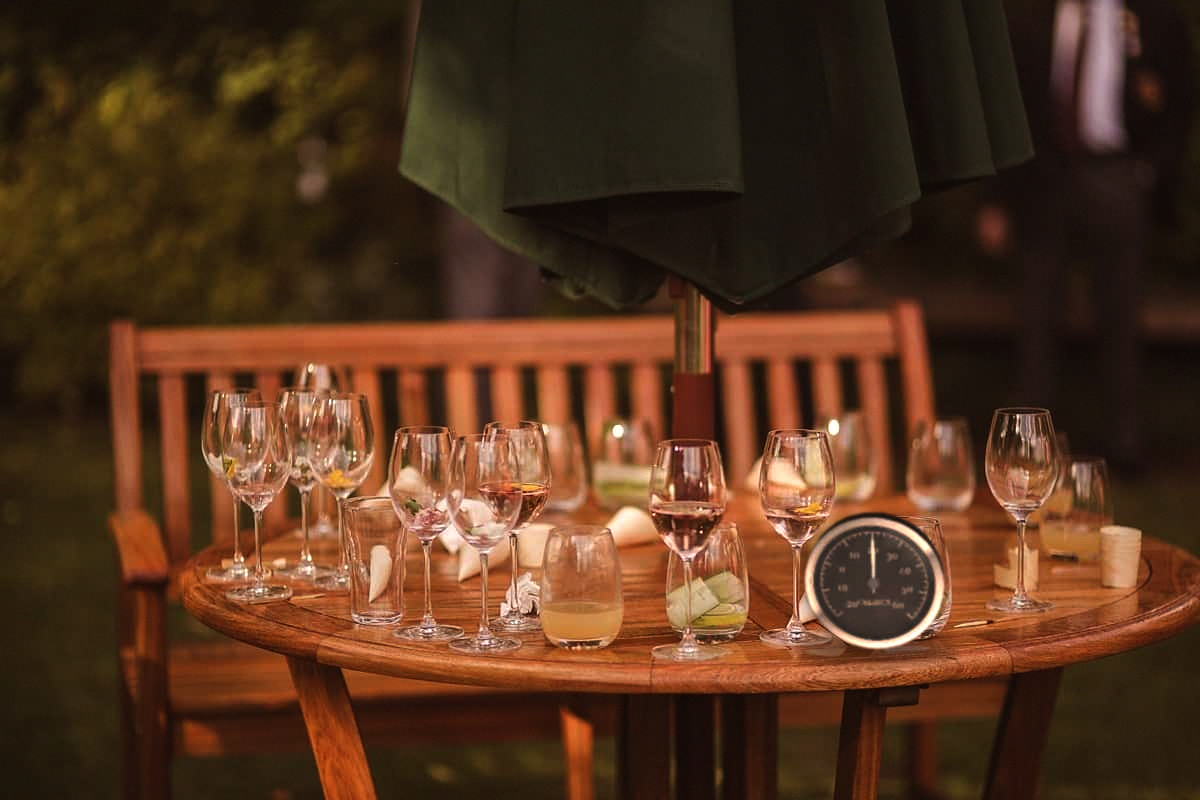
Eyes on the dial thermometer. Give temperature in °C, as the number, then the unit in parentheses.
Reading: 20 (°C)
